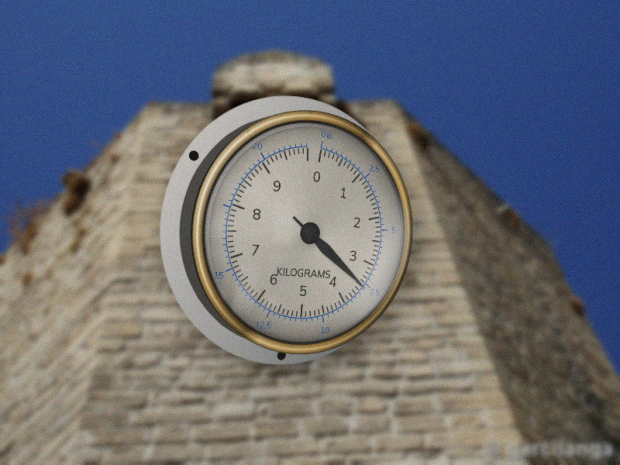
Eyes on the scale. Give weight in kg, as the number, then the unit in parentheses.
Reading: 3.5 (kg)
